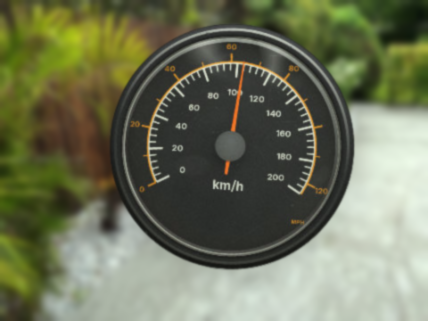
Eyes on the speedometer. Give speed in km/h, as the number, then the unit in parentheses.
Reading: 104 (km/h)
